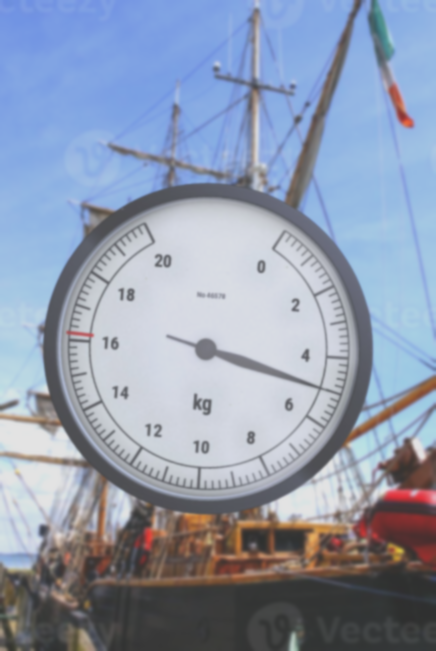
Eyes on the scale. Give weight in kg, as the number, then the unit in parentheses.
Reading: 5 (kg)
